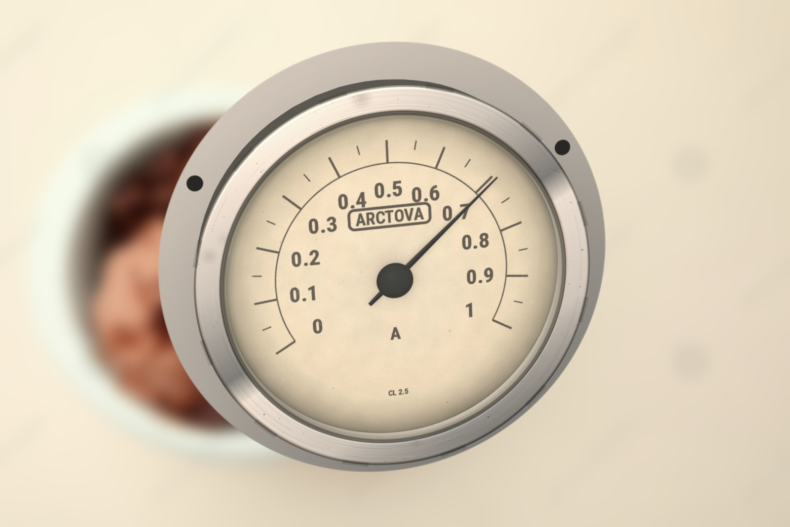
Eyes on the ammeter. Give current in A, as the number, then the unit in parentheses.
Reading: 0.7 (A)
